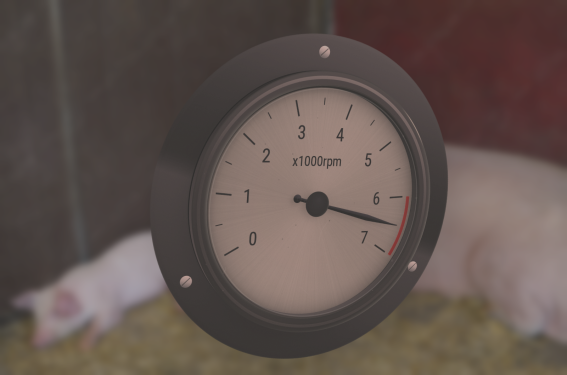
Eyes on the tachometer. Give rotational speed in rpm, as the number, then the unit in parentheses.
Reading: 6500 (rpm)
